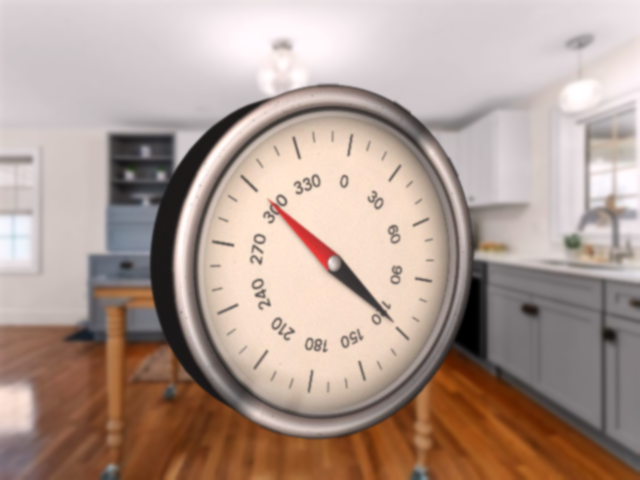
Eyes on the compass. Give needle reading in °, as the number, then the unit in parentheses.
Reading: 300 (°)
